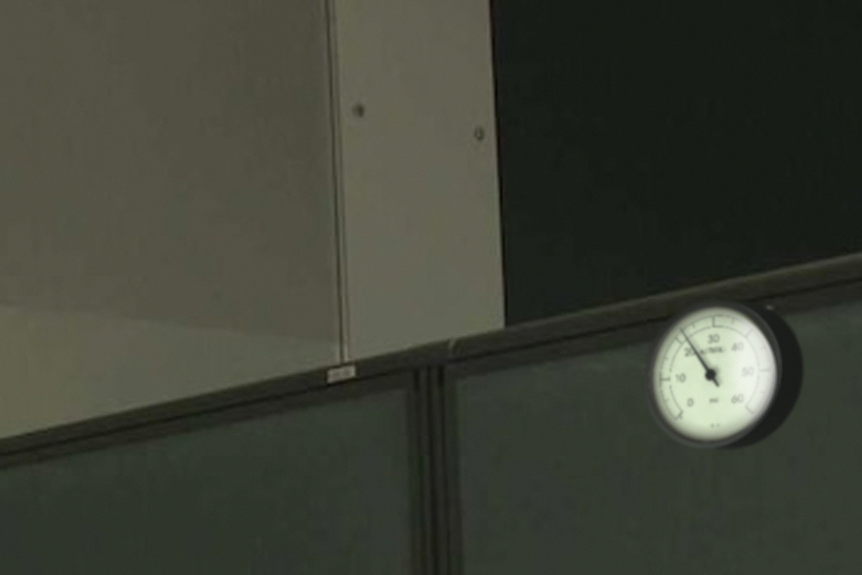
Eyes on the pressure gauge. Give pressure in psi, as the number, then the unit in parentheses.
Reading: 22.5 (psi)
